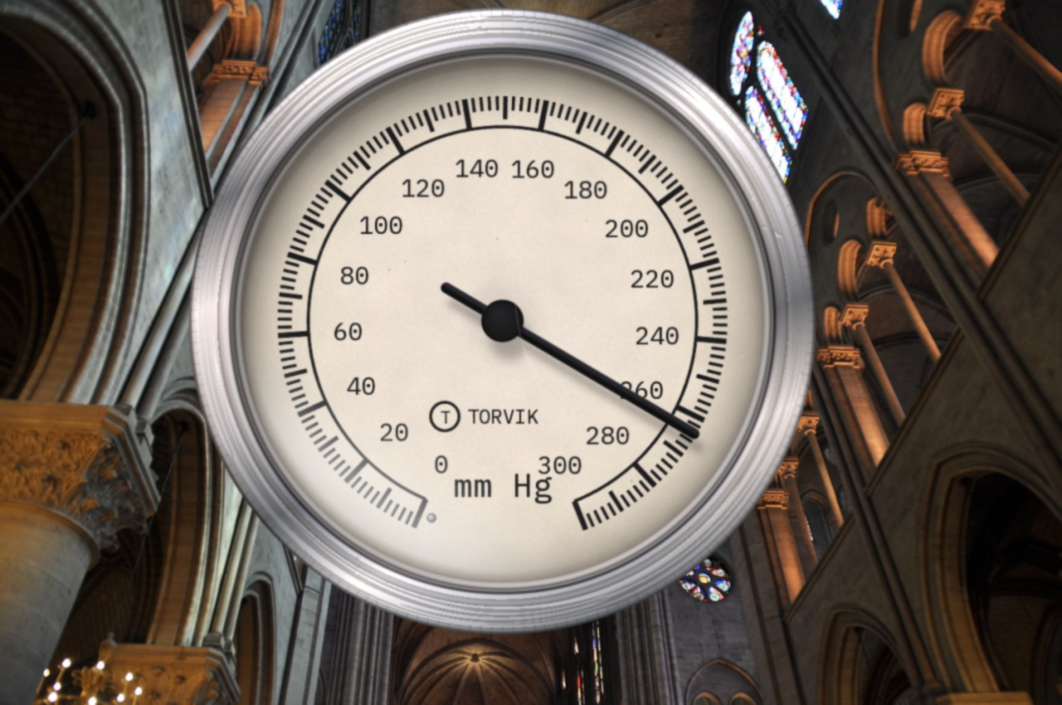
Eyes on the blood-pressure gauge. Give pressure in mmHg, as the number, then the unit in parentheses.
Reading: 264 (mmHg)
